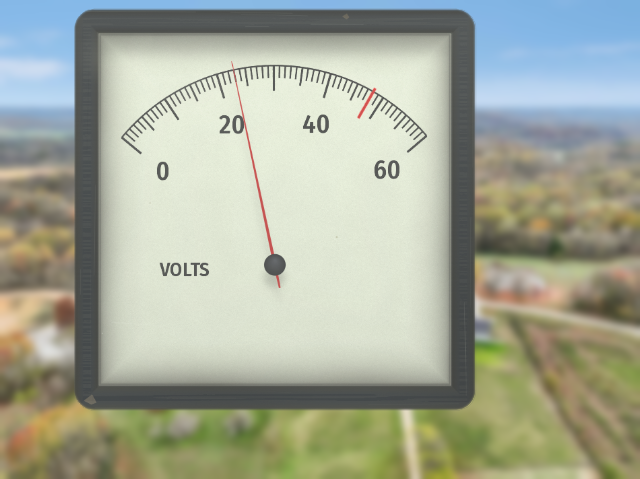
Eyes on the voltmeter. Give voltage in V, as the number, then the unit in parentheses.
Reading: 23 (V)
